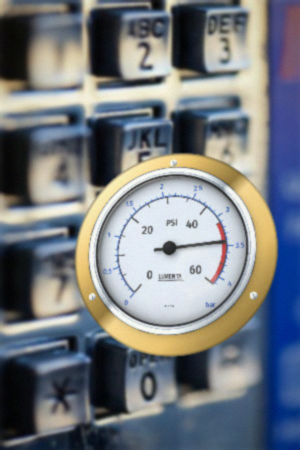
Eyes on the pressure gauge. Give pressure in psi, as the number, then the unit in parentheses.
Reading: 50 (psi)
